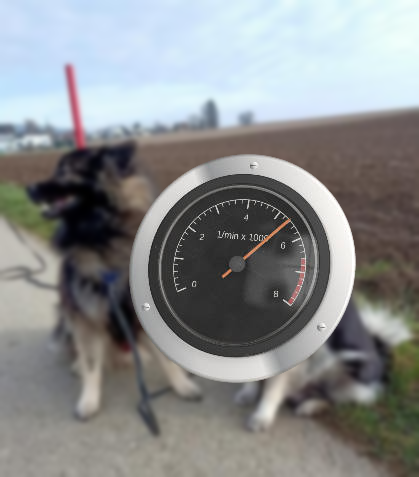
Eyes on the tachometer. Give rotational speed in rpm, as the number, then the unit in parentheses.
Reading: 5400 (rpm)
